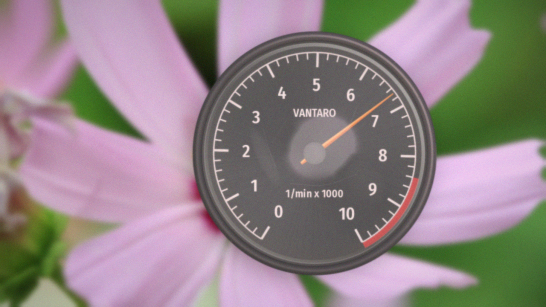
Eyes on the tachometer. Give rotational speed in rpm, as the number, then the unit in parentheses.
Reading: 6700 (rpm)
